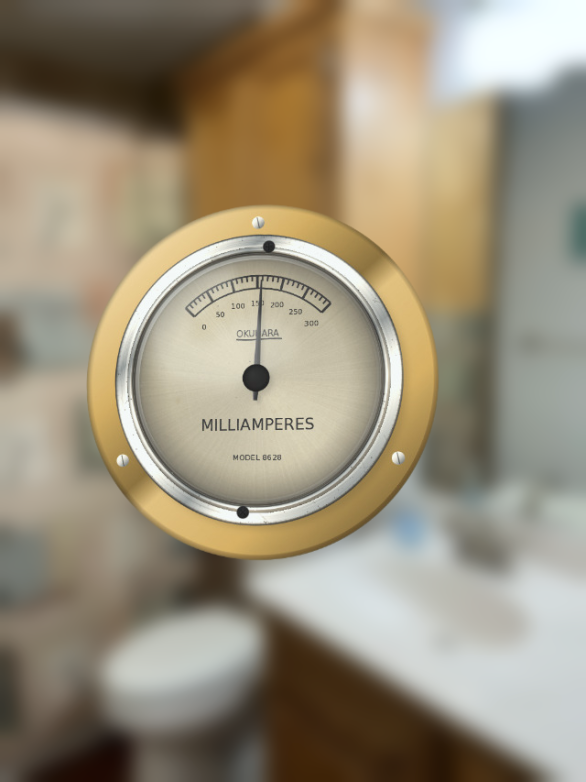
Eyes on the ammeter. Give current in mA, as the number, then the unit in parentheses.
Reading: 160 (mA)
